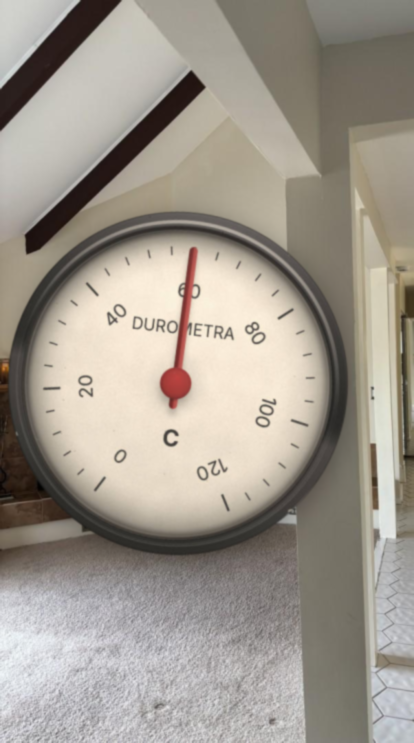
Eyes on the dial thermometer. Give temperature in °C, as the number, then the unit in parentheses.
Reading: 60 (°C)
